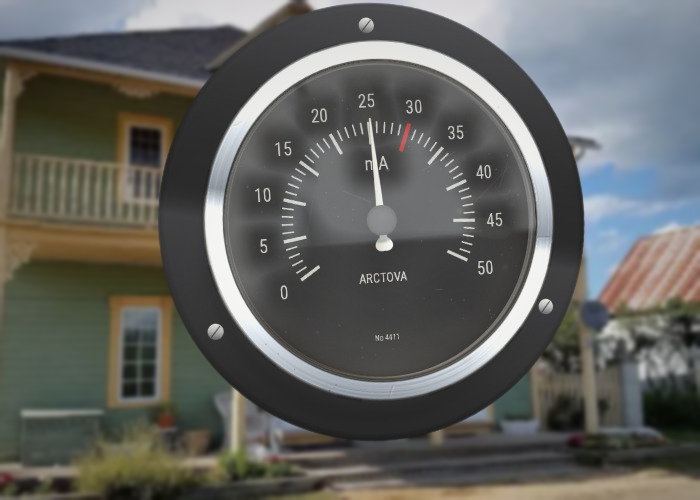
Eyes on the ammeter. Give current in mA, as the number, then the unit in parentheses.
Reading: 25 (mA)
